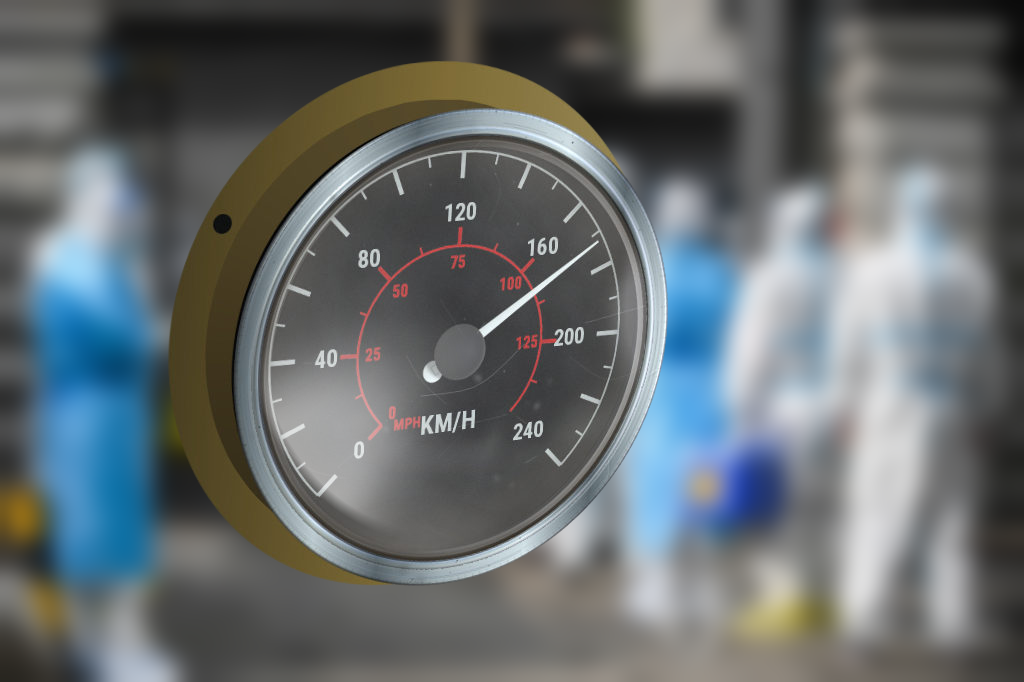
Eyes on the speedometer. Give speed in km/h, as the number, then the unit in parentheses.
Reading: 170 (km/h)
